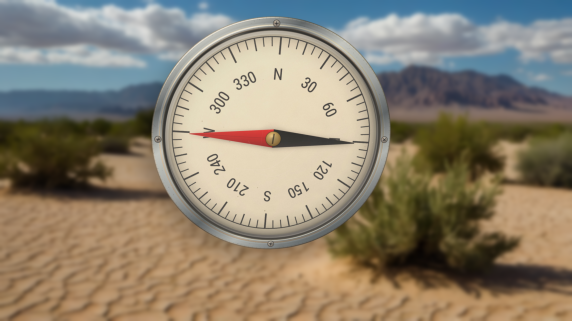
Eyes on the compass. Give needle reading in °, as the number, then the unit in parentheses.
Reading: 270 (°)
